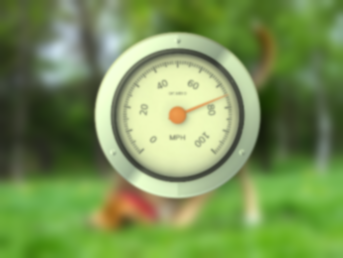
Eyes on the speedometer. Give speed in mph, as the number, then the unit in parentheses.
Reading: 75 (mph)
